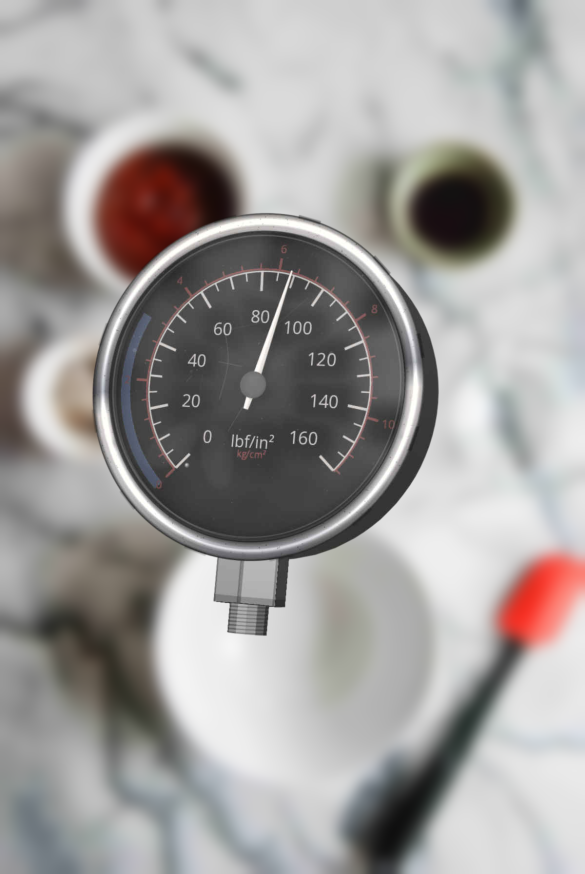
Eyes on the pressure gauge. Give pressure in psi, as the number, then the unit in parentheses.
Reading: 90 (psi)
